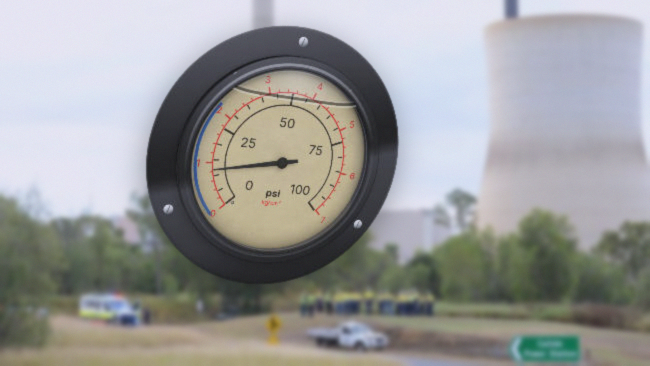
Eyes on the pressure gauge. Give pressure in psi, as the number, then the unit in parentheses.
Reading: 12.5 (psi)
